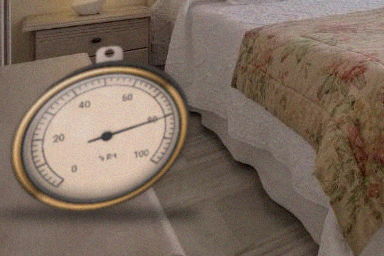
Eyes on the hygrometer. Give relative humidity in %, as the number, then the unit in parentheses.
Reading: 80 (%)
